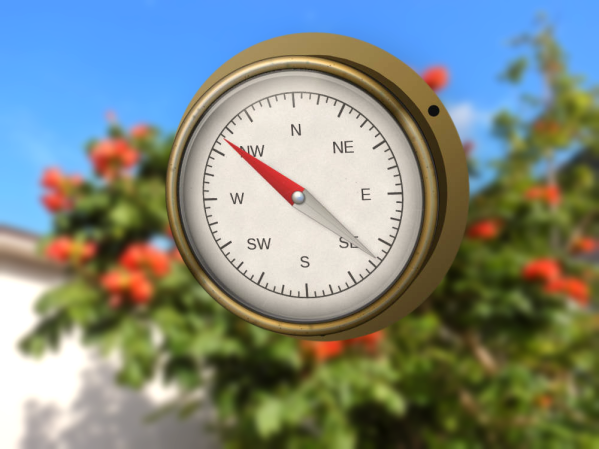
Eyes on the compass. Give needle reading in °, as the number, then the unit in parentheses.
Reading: 310 (°)
